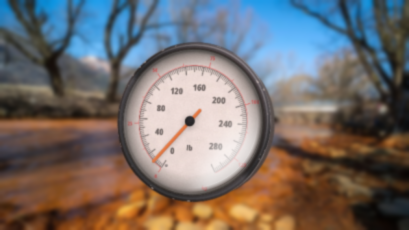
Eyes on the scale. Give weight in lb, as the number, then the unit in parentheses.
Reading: 10 (lb)
